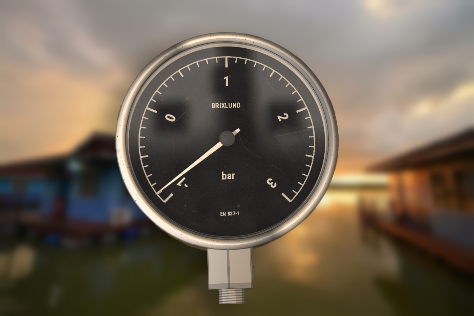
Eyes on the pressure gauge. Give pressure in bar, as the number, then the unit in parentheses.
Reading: -0.9 (bar)
